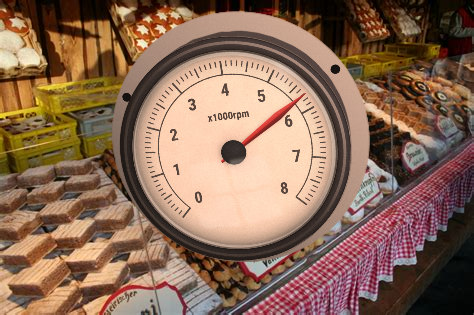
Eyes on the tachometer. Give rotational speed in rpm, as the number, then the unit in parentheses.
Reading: 5700 (rpm)
